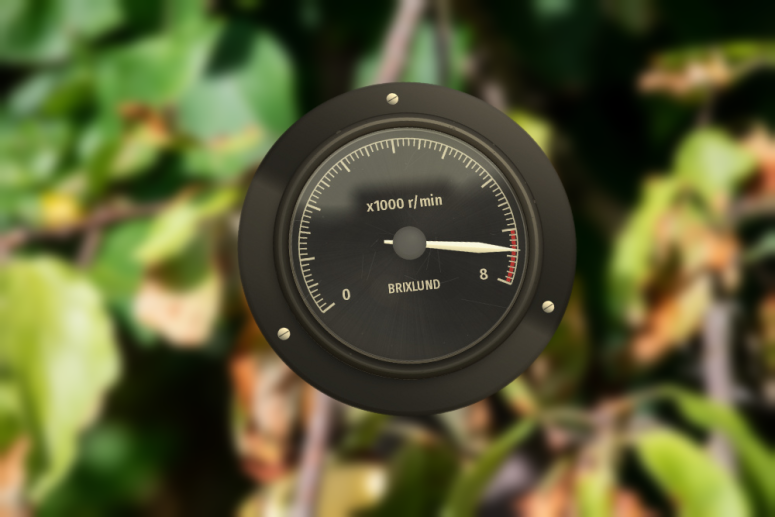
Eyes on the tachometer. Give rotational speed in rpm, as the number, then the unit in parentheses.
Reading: 7400 (rpm)
